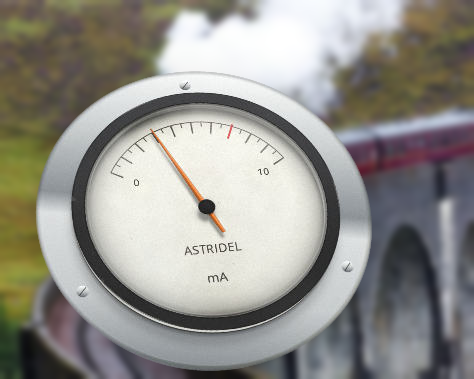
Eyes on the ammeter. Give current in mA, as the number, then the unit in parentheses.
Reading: 3 (mA)
